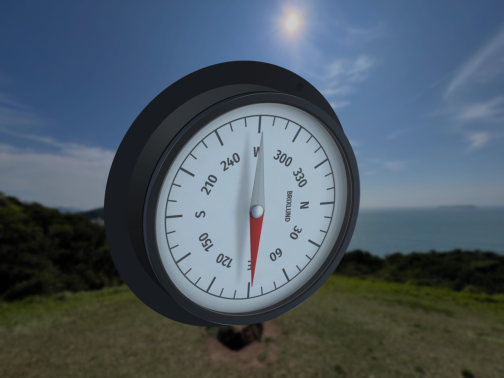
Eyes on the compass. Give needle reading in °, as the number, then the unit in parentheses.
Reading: 90 (°)
